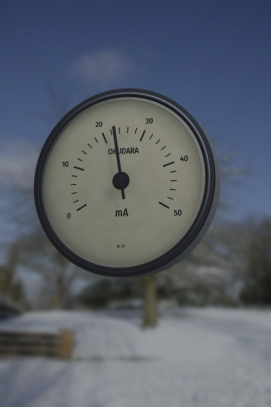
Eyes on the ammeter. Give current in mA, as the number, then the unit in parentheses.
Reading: 23 (mA)
